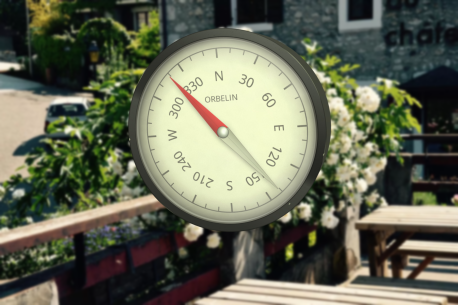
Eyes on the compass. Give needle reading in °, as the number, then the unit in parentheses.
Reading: 320 (°)
